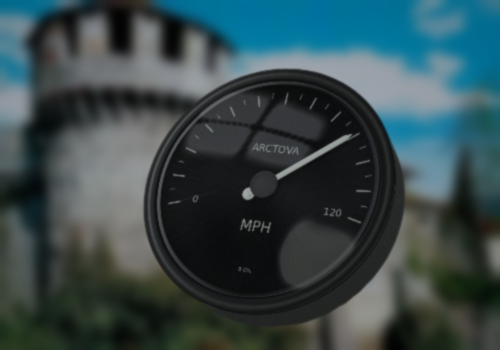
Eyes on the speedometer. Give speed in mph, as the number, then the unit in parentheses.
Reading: 90 (mph)
